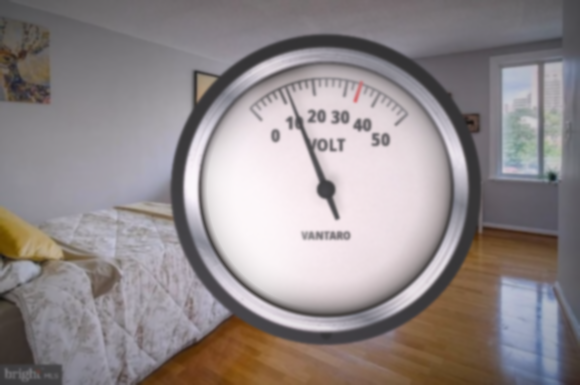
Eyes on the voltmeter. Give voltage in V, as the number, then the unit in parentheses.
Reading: 12 (V)
